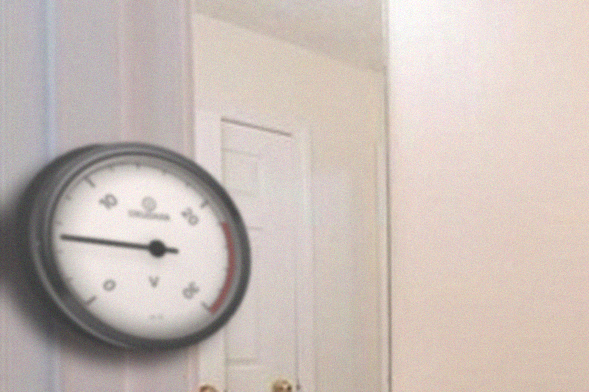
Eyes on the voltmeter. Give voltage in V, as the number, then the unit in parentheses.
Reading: 5 (V)
